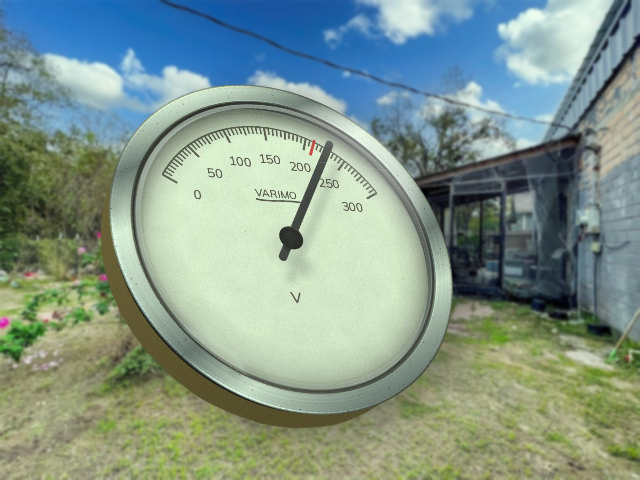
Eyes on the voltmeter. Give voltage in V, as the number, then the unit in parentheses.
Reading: 225 (V)
